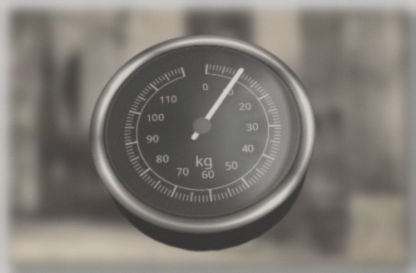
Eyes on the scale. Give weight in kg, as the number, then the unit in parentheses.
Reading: 10 (kg)
